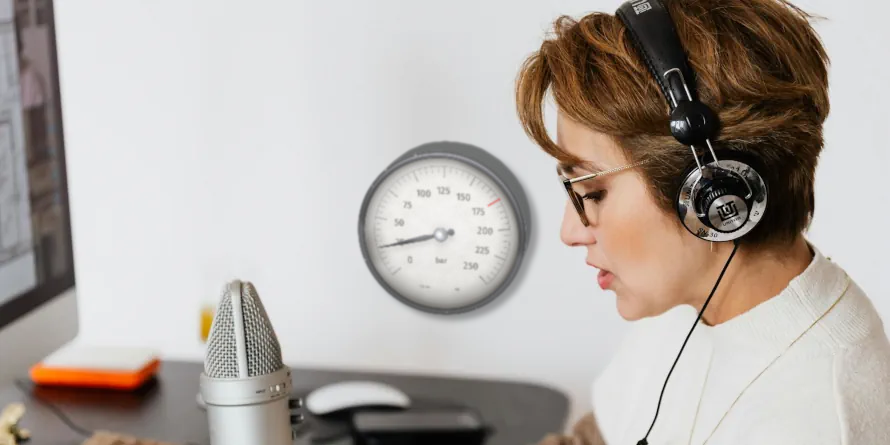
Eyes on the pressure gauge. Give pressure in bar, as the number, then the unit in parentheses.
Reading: 25 (bar)
